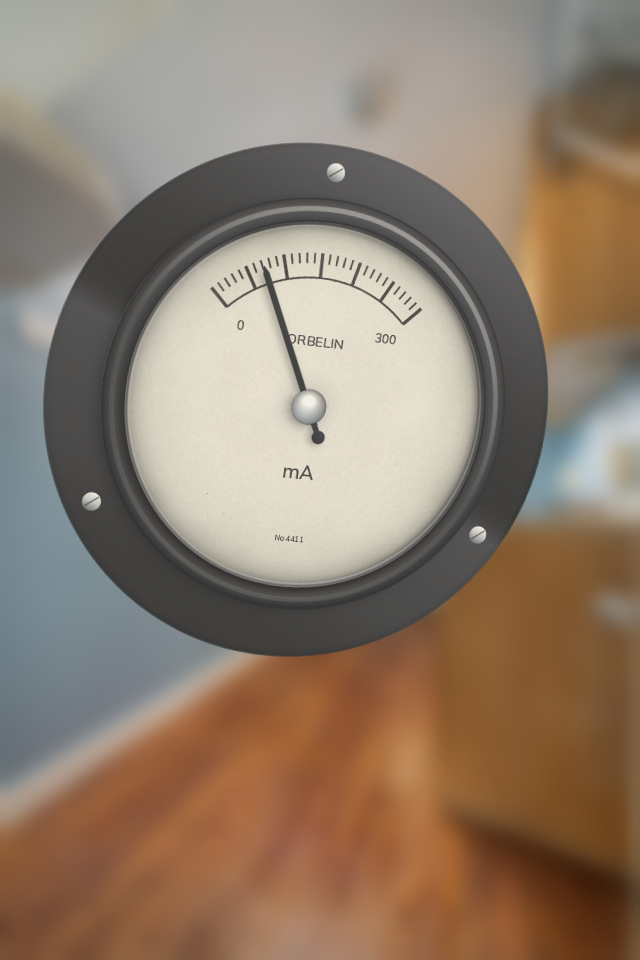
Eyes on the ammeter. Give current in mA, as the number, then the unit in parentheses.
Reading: 70 (mA)
